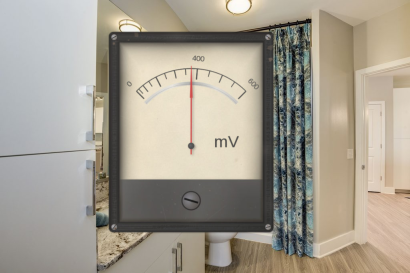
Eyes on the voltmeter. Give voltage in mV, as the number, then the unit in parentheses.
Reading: 375 (mV)
